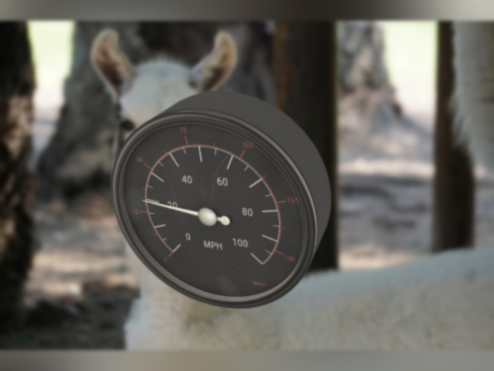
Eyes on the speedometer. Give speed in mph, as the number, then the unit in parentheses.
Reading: 20 (mph)
